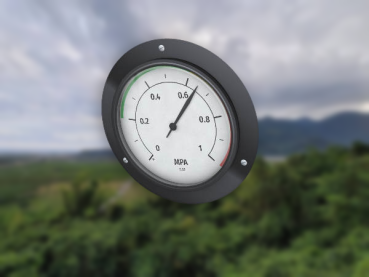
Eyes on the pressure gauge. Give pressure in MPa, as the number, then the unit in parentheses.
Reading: 0.65 (MPa)
